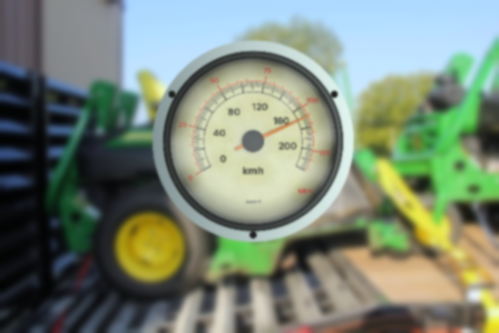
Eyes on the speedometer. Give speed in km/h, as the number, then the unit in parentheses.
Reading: 170 (km/h)
